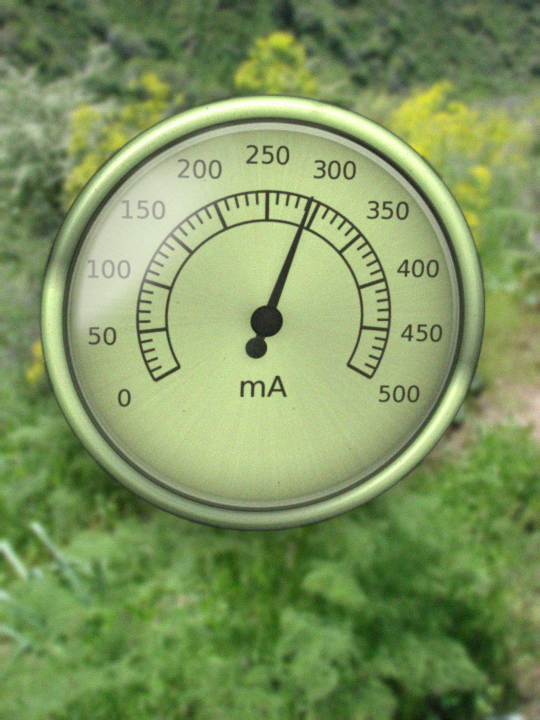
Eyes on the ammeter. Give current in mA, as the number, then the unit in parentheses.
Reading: 290 (mA)
